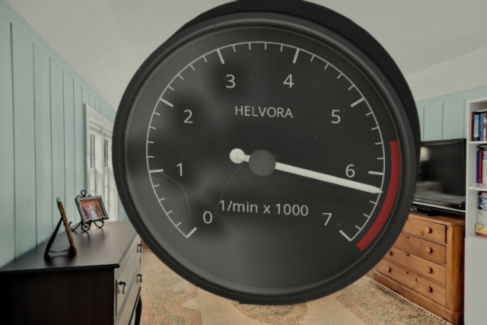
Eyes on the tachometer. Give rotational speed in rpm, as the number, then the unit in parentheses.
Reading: 6200 (rpm)
